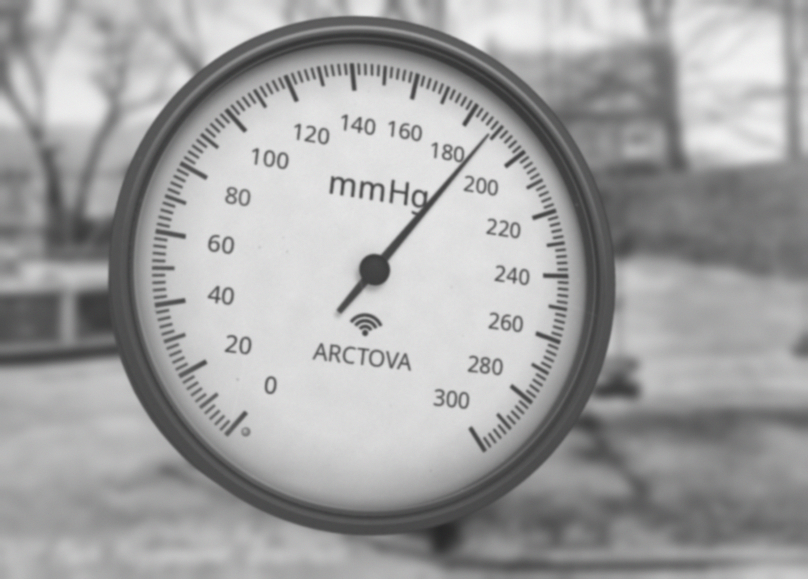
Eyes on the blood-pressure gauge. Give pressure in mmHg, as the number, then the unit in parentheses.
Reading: 188 (mmHg)
